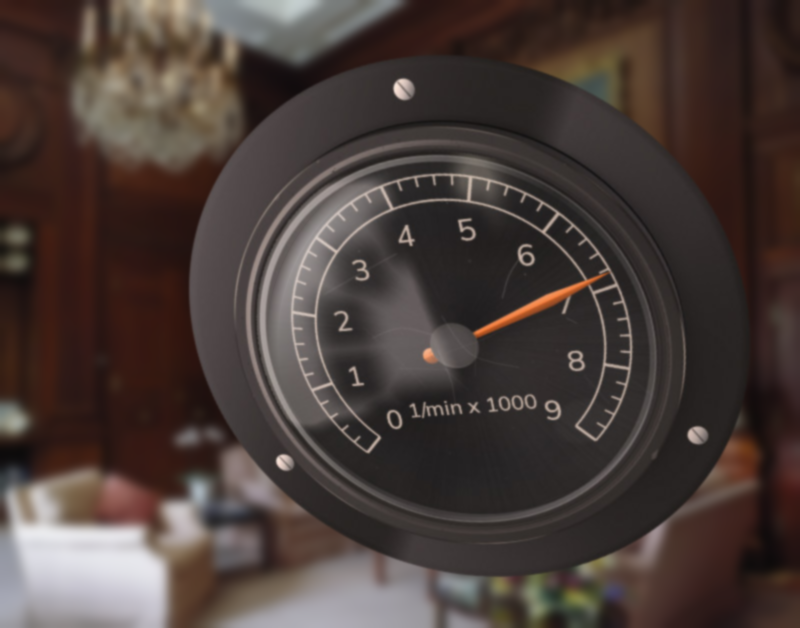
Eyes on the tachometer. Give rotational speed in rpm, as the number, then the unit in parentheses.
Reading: 6800 (rpm)
